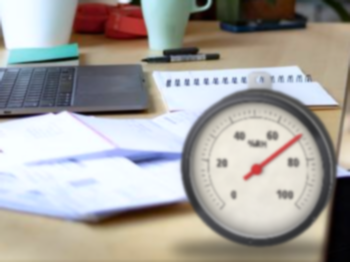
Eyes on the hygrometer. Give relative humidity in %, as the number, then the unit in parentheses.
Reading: 70 (%)
